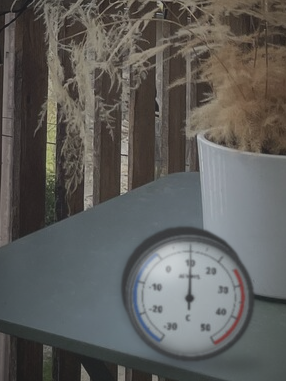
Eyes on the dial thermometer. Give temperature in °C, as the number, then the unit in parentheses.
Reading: 10 (°C)
